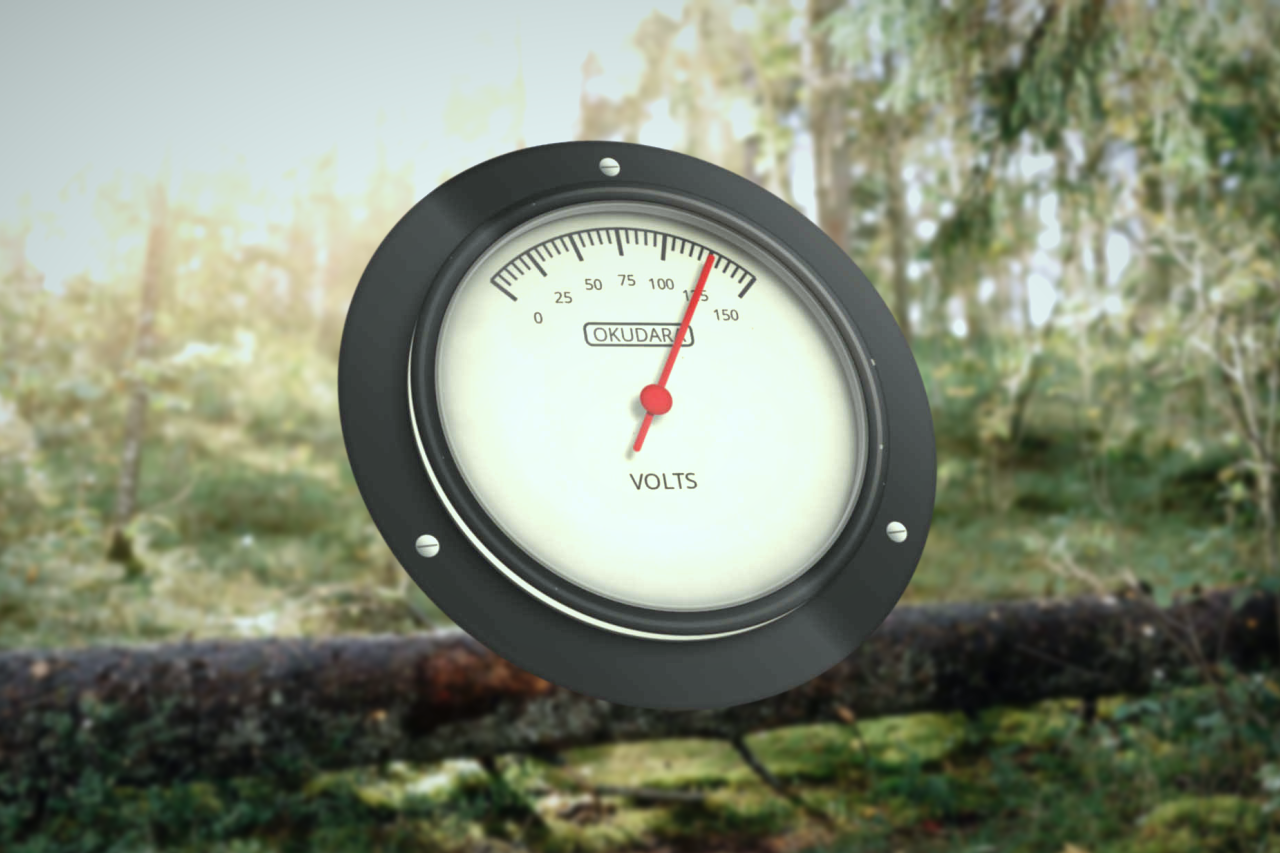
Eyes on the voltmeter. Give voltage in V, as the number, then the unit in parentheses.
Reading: 125 (V)
